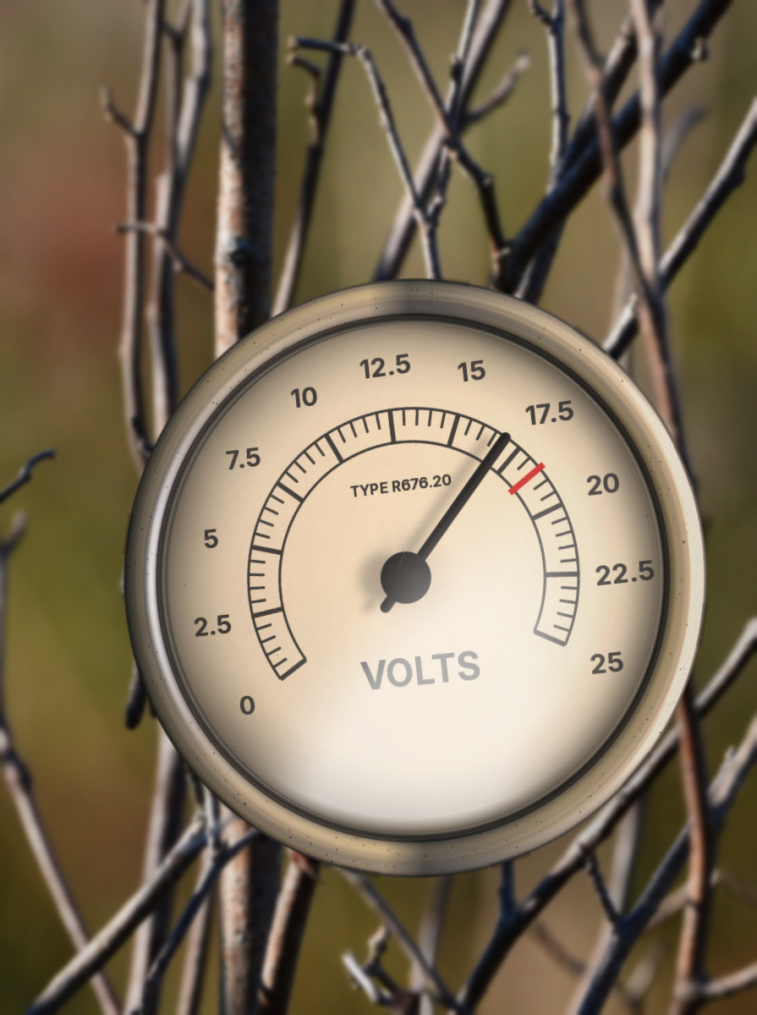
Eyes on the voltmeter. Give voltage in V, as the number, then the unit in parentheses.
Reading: 17 (V)
